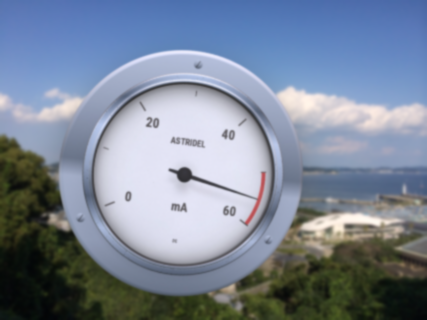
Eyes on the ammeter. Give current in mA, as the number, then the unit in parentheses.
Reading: 55 (mA)
